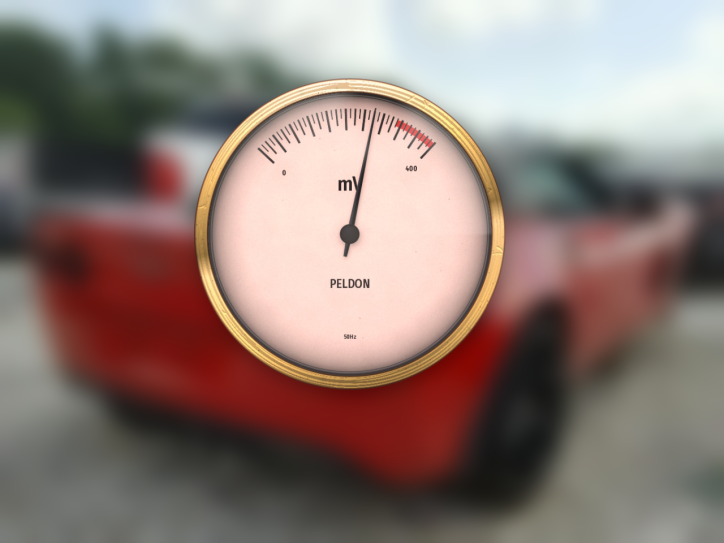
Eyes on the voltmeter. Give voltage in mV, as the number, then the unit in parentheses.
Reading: 260 (mV)
